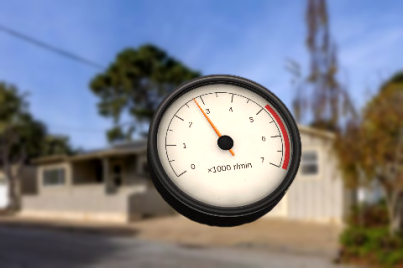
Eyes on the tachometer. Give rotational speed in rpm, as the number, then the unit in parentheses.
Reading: 2750 (rpm)
